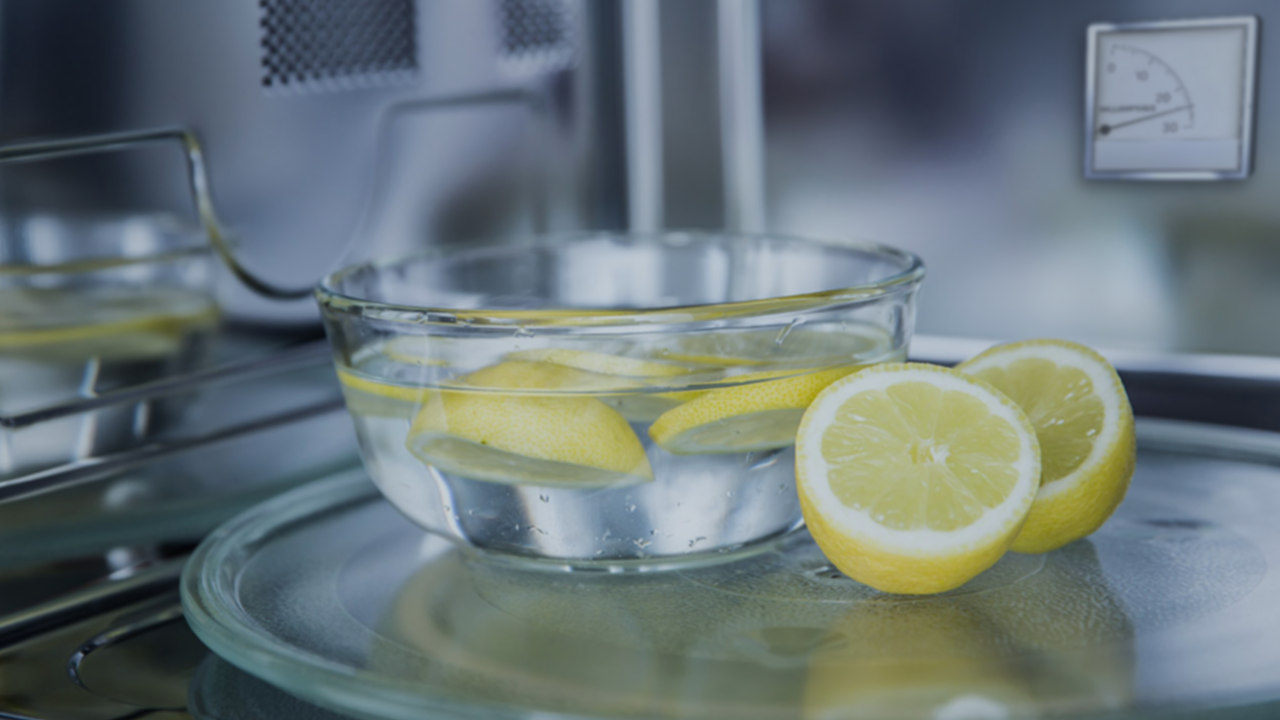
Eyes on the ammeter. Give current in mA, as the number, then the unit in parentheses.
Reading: 25 (mA)
